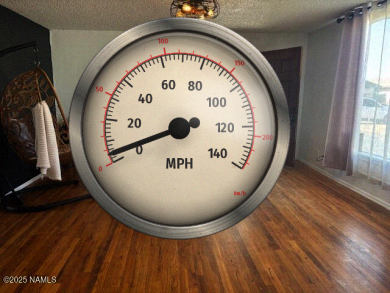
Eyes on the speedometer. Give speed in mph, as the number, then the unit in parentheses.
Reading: 4 (mph)
